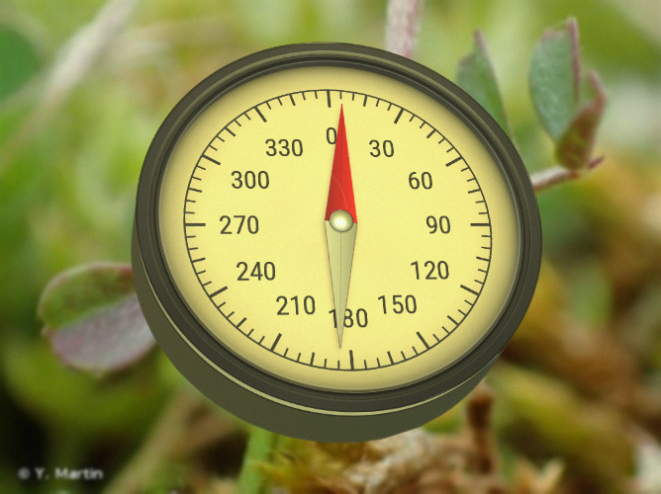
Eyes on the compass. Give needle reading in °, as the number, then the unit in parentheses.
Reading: 5 (°)
